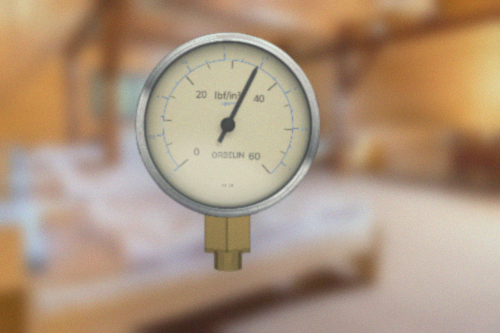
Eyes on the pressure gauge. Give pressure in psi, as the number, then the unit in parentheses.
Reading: 35 (psi)
